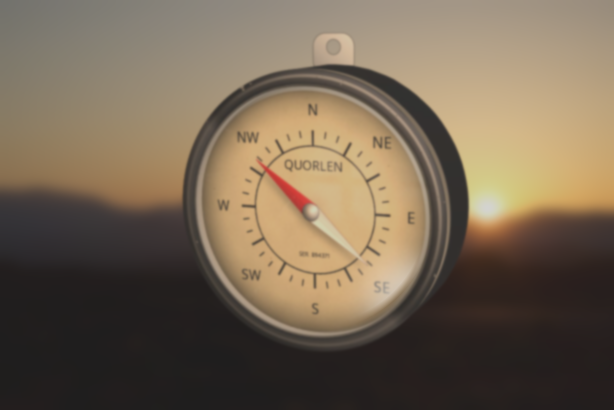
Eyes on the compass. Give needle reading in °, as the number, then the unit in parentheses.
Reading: 310 (°)
